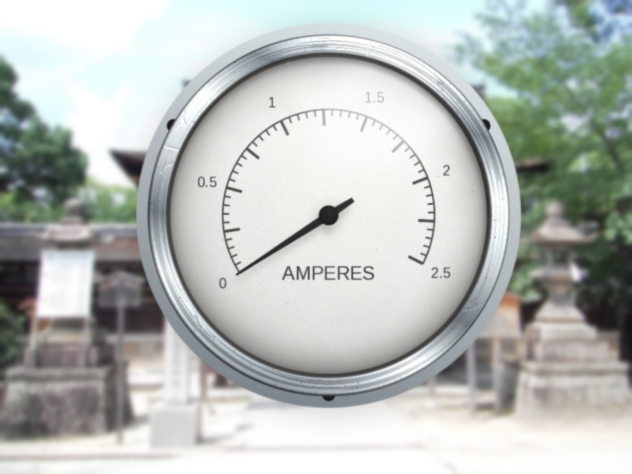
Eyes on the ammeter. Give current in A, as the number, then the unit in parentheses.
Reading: 0 (A)
